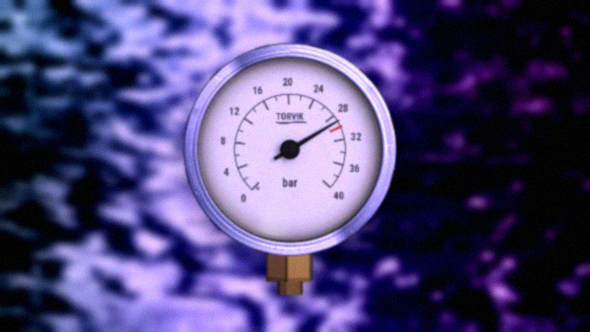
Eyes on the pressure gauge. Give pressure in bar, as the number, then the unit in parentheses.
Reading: 29 (bar)
